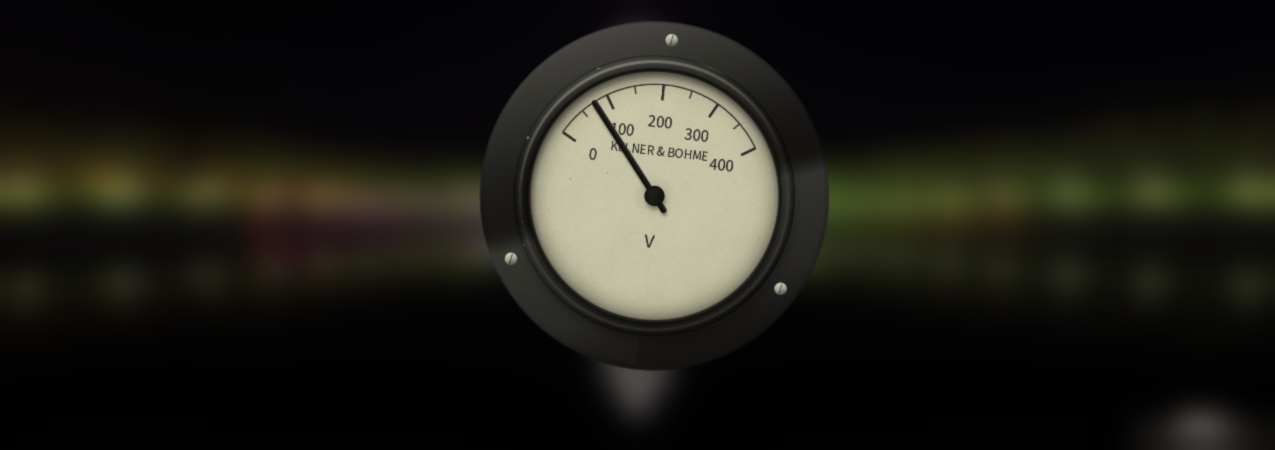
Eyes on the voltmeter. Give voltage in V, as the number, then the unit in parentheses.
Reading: 75 (V)
